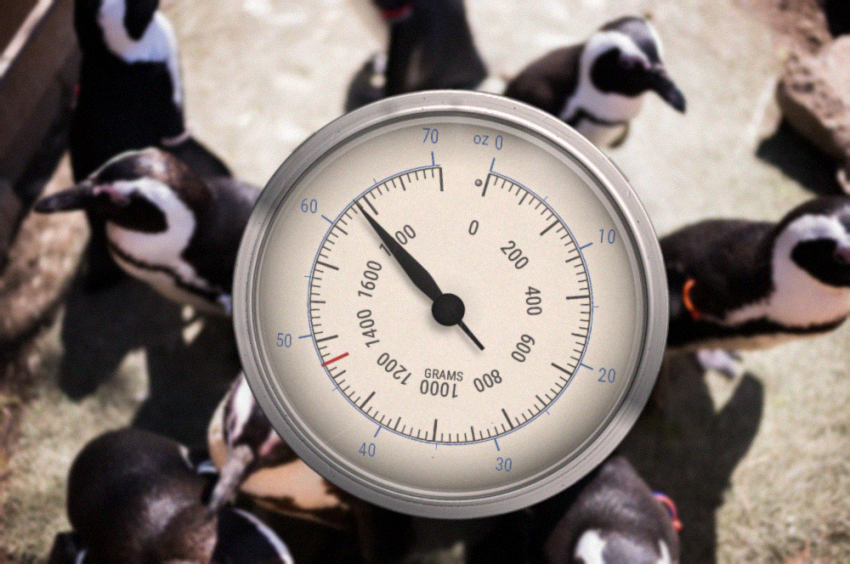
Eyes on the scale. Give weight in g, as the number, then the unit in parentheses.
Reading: 1780 (g)
